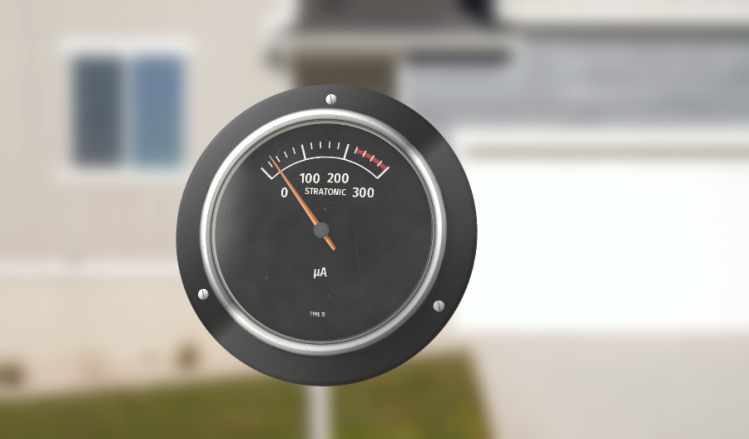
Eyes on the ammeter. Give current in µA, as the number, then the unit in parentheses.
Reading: 30 (µA)
